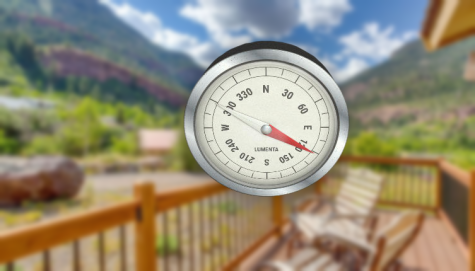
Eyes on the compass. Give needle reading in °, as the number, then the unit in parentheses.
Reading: 120 (°)
